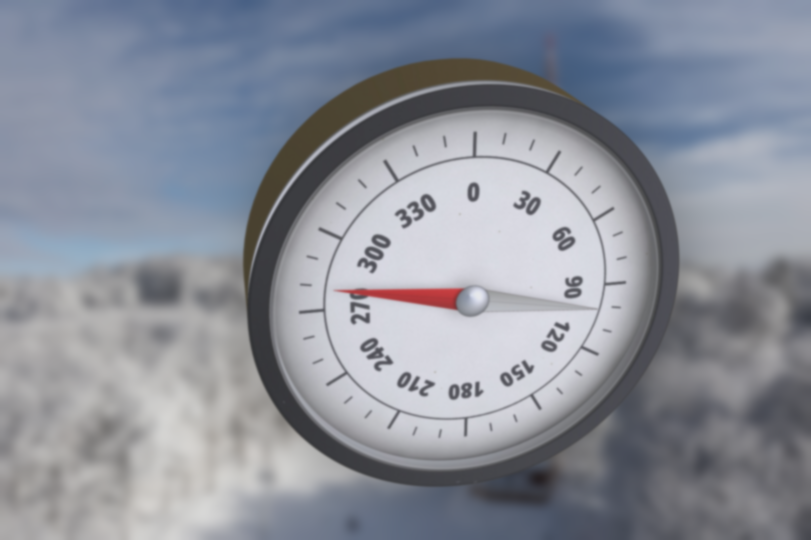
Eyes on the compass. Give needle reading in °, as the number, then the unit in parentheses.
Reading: 280 (°)
